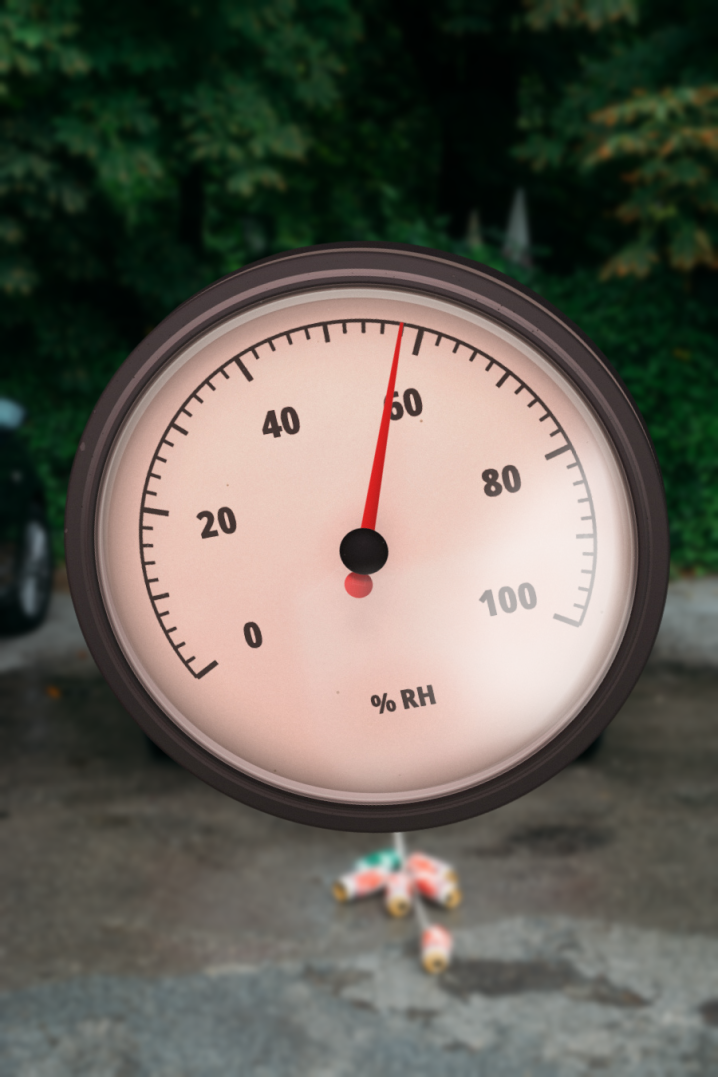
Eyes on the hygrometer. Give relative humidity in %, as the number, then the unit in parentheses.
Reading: 58 (%)
